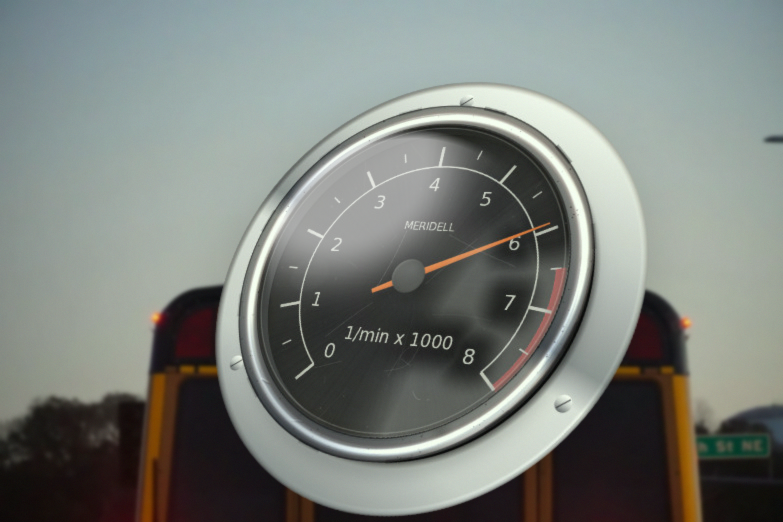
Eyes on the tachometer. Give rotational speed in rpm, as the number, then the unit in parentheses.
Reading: 6000 (rpm)
